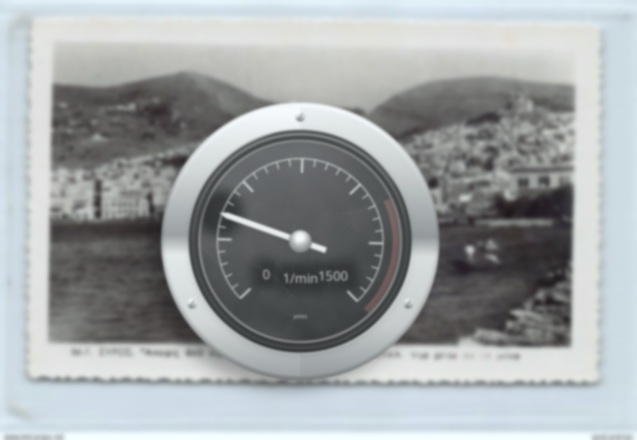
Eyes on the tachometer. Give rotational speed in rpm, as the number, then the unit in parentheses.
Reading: 350 (rpm)
